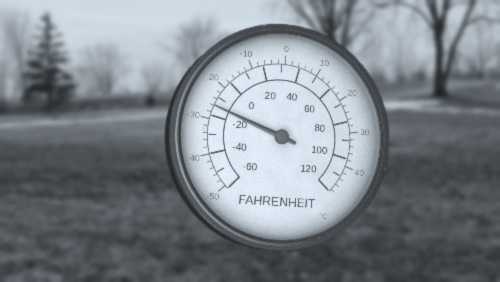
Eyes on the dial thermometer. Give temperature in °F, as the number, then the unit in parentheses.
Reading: -15 (°F)
